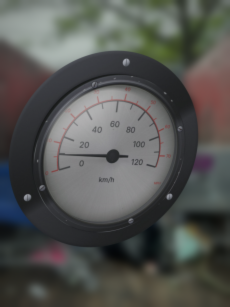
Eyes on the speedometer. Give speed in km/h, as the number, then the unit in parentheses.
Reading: 10 (km/h)
